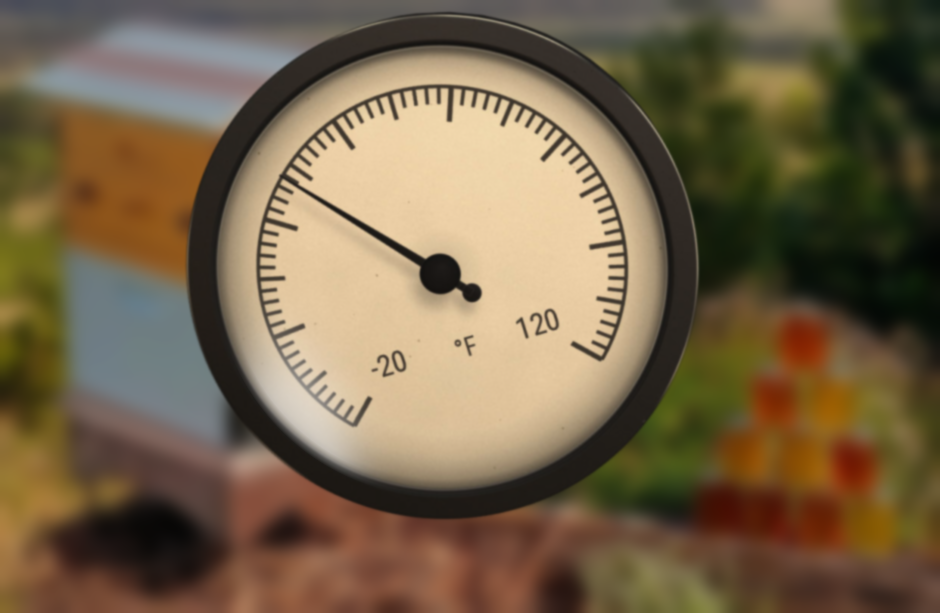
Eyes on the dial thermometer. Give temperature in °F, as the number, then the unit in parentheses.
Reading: 28 (°F)
